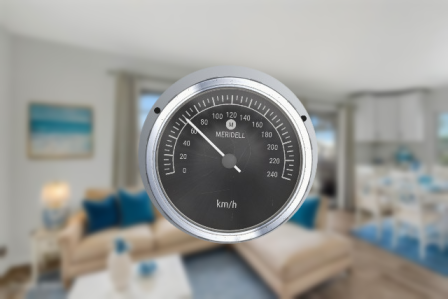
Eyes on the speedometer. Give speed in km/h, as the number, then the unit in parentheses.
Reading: 65 (km/h)
